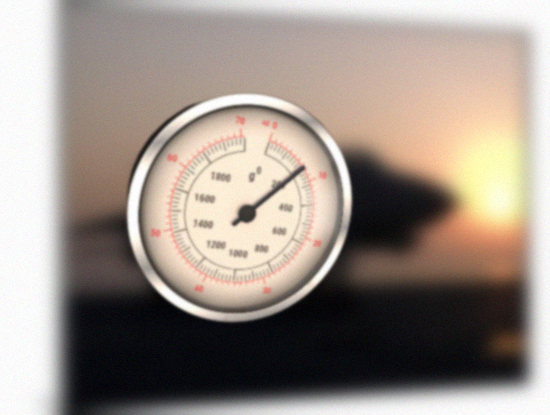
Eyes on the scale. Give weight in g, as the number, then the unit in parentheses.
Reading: 200 (g)
